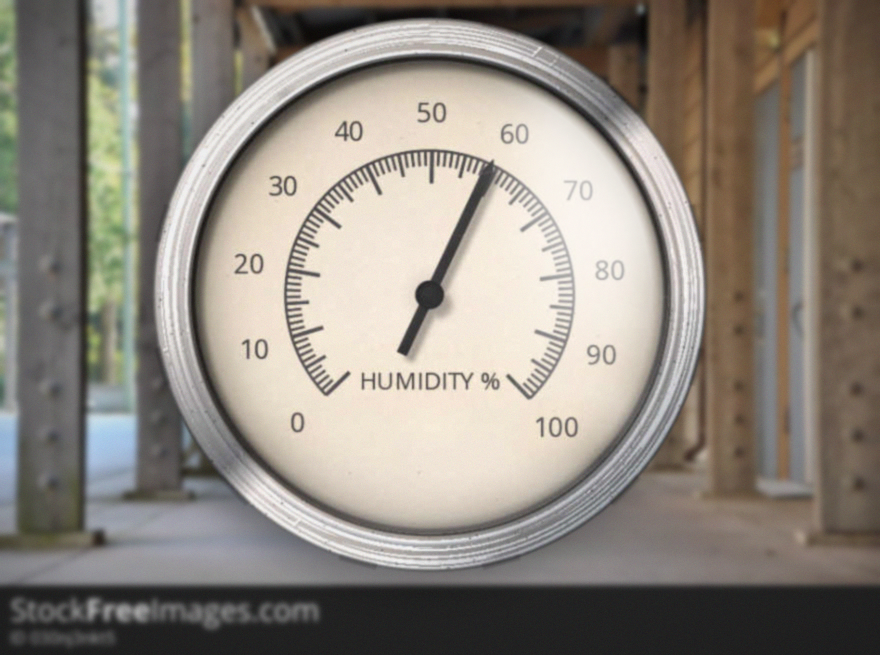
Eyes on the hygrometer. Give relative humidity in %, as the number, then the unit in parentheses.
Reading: 59 (%)
